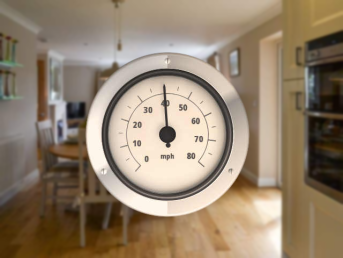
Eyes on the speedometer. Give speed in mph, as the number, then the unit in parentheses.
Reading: 40 (mph)
